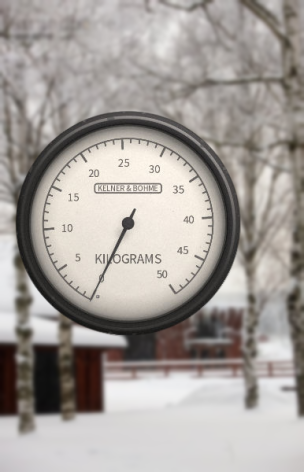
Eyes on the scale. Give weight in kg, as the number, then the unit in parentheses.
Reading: 0 (kg)
